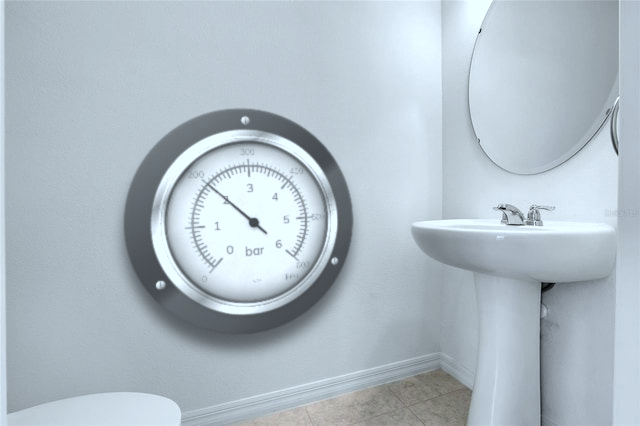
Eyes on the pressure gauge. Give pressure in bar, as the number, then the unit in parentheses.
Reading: 2 (bar)
